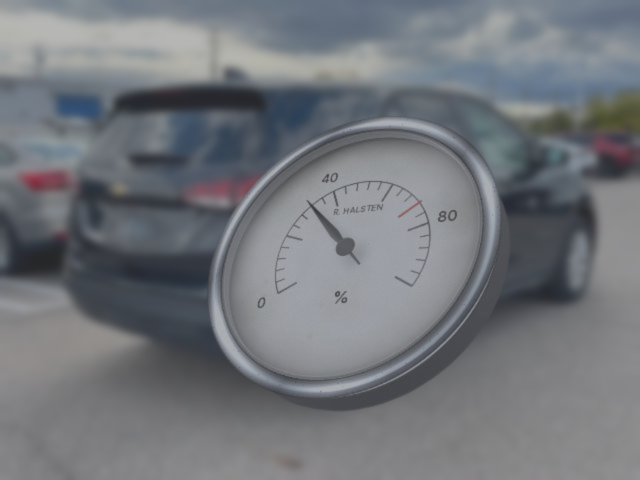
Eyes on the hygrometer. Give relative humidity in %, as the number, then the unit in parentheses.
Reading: 32 (%)
